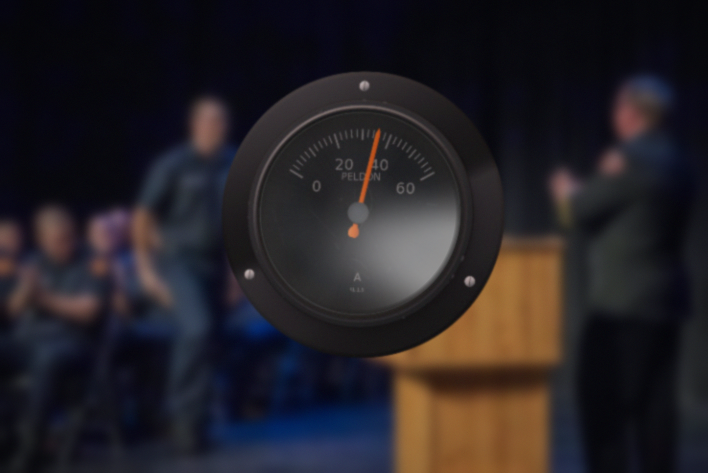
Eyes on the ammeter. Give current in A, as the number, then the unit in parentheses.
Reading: 36 (A)
